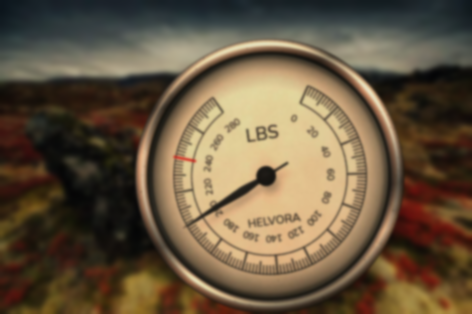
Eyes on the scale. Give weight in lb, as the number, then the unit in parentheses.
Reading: 200 (lb)
